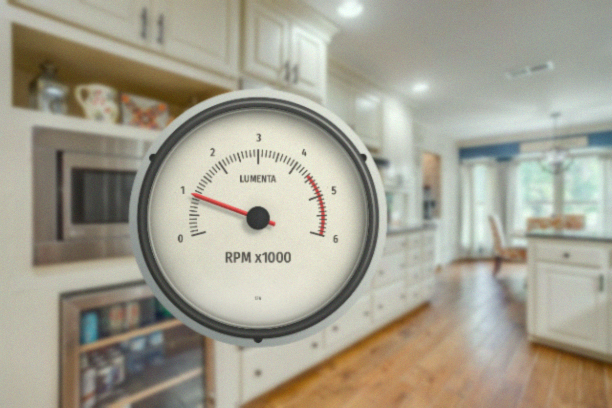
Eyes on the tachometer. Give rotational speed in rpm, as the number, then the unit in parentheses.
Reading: 1000 (rpm)
